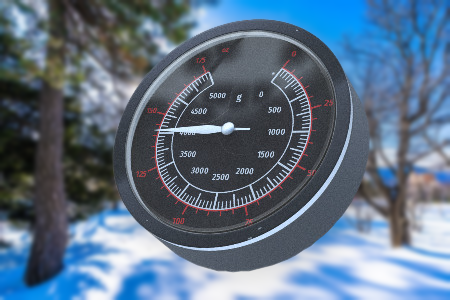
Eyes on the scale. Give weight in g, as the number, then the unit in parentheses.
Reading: 4000 (g)
